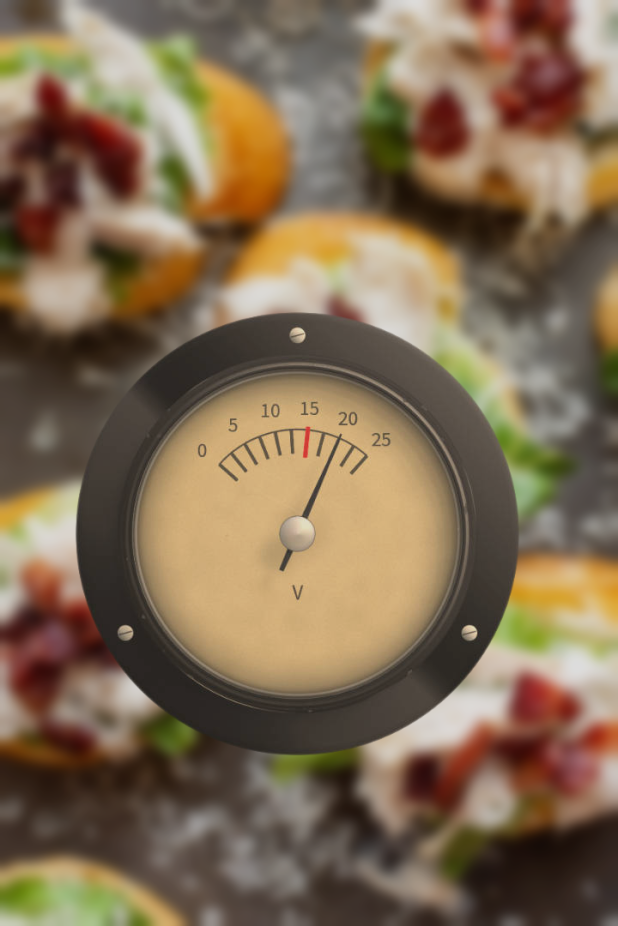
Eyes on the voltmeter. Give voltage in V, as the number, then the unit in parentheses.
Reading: 20 (V)
